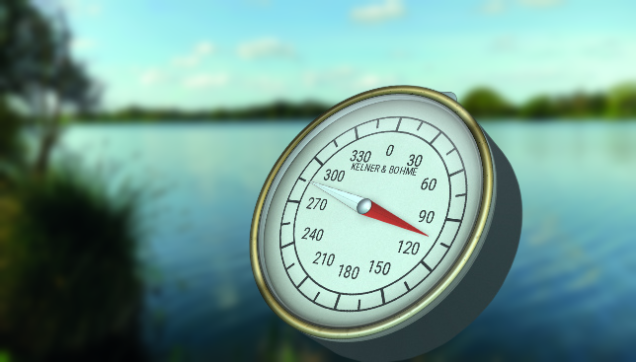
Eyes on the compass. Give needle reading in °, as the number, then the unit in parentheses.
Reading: 105 (°)
